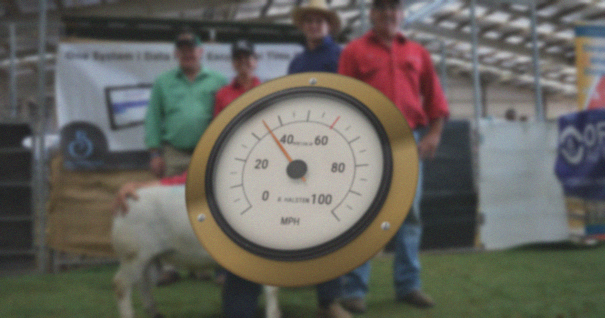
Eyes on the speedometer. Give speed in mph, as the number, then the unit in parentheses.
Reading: 35 (mph)
